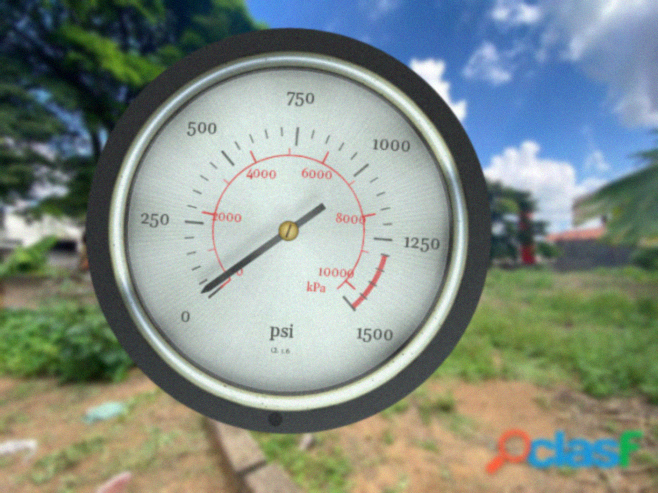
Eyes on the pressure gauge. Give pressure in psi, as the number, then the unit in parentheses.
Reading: 25 (psi)
